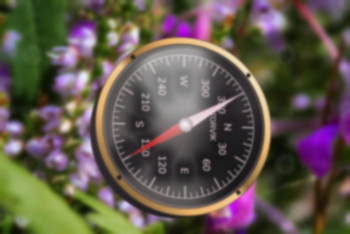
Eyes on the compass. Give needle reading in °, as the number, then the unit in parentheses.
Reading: 150 (°)
